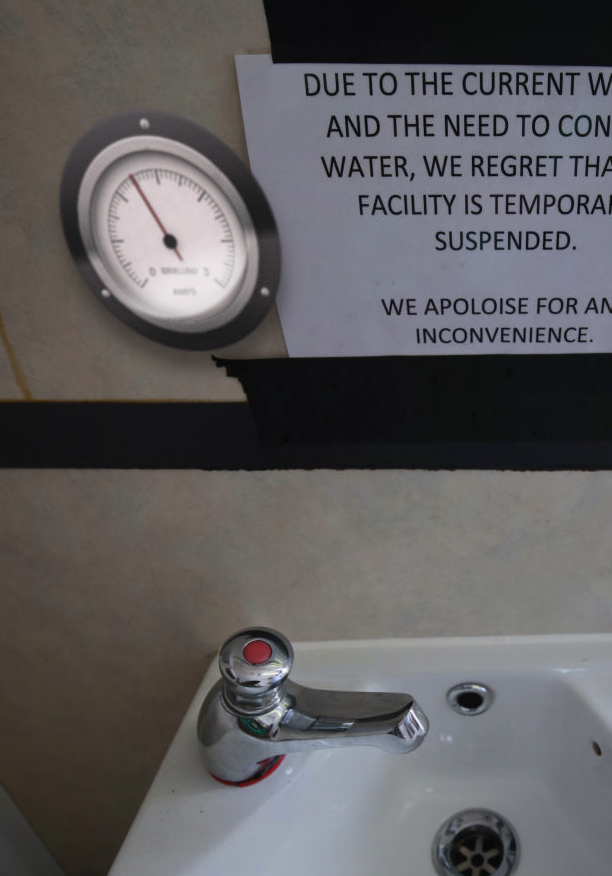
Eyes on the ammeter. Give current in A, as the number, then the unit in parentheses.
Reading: 1.25 (A)
